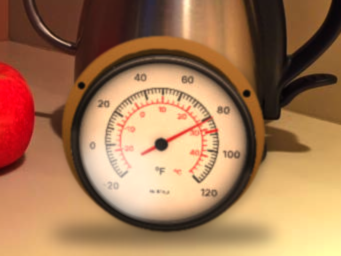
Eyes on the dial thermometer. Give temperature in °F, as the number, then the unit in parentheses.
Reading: 80 (°F)
